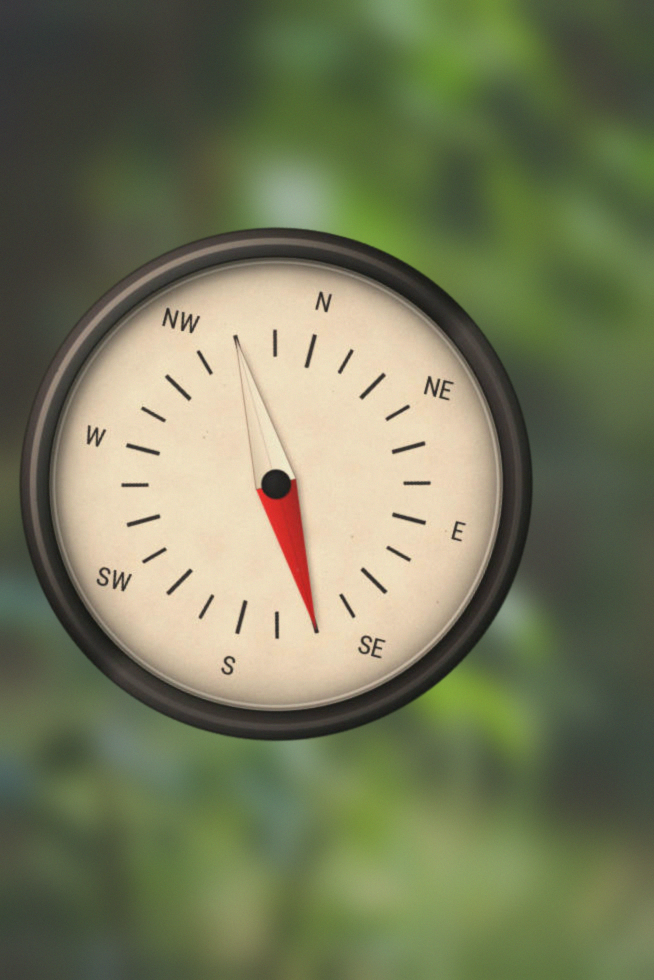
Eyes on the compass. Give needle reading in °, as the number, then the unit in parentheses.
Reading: 150 (°)
